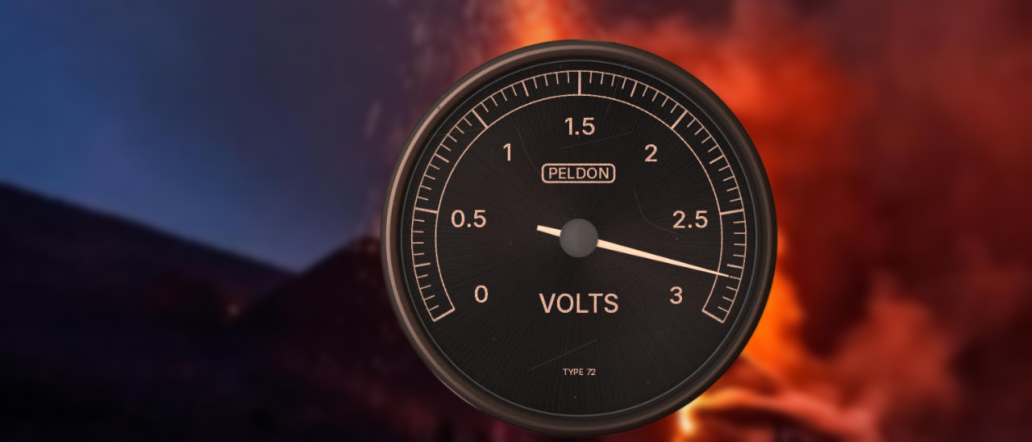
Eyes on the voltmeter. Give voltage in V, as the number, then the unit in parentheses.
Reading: 2.8 (V)
